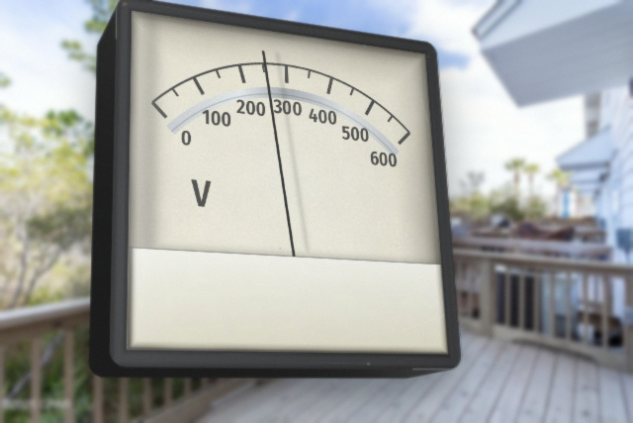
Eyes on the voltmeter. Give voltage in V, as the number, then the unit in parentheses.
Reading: 250 (V)
